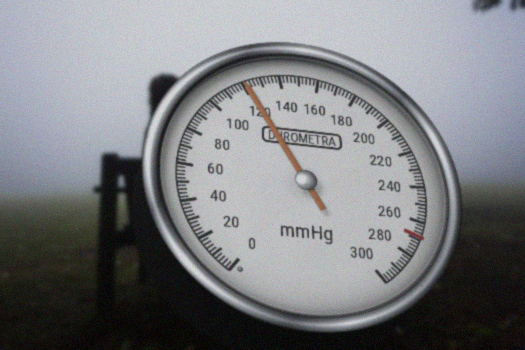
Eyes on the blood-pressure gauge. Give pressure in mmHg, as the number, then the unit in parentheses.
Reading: 120 (mmHg)
